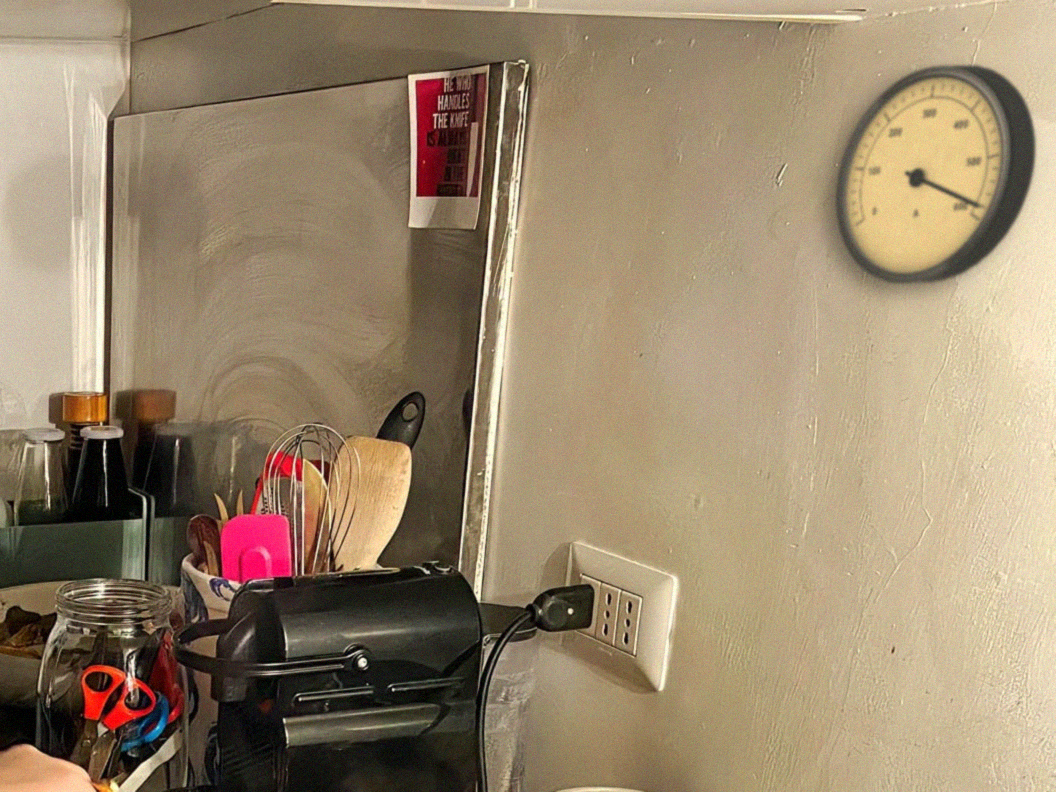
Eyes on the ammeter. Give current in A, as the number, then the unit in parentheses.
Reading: 580 (A)
